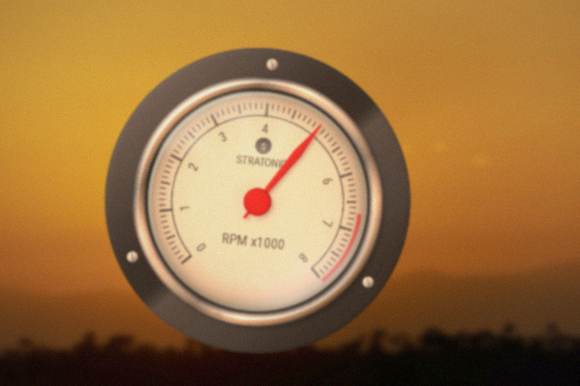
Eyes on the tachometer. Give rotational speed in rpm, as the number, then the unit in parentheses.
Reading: 5000 (rpm)
